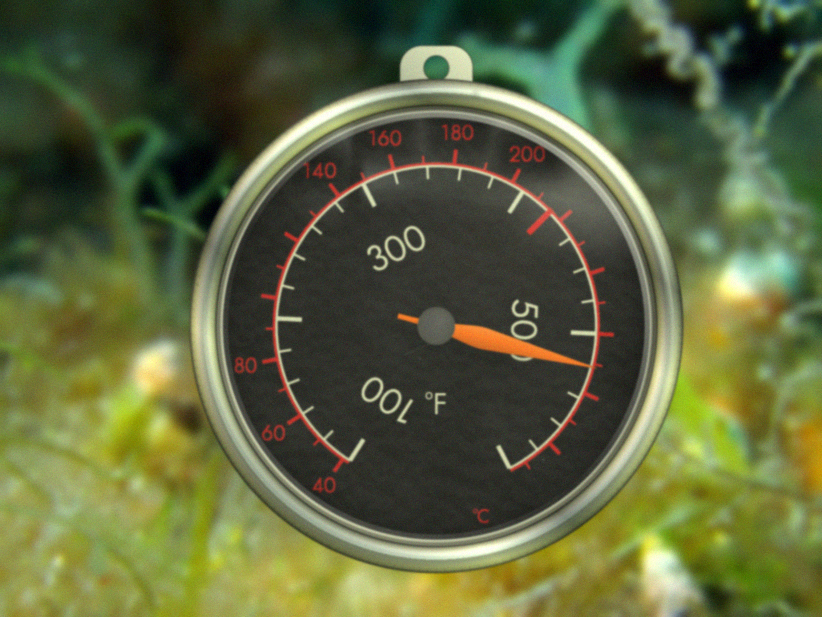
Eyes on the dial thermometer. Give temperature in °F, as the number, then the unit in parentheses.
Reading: 520 (°F)
